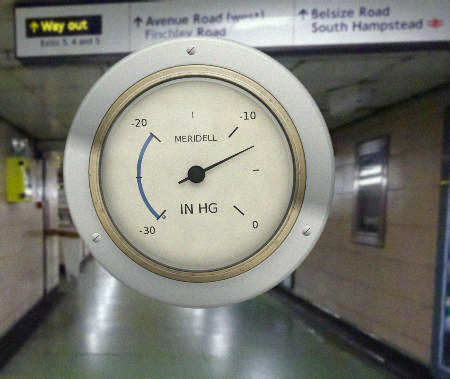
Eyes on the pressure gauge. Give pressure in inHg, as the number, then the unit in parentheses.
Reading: -7.5 (inHg)
